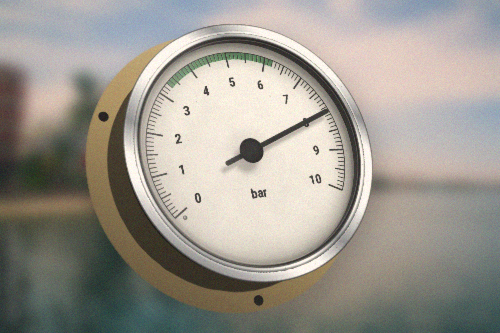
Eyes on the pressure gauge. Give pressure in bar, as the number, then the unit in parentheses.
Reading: 8 (bar)
